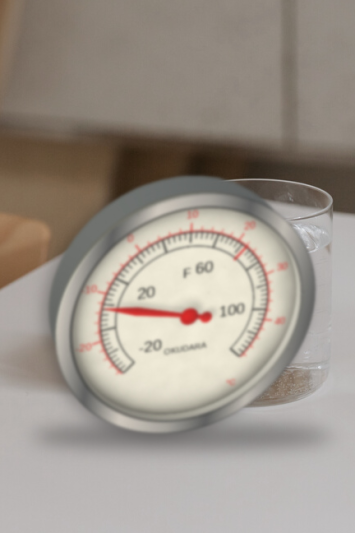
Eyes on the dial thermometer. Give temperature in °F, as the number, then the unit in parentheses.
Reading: 10 (°F)
